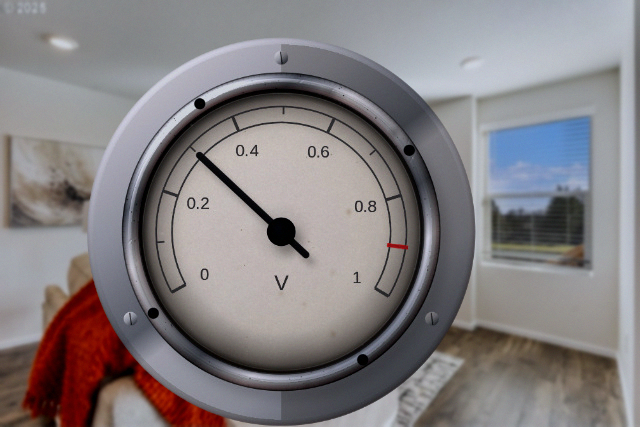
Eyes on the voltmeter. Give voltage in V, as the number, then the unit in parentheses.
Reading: 0.3 (V)
